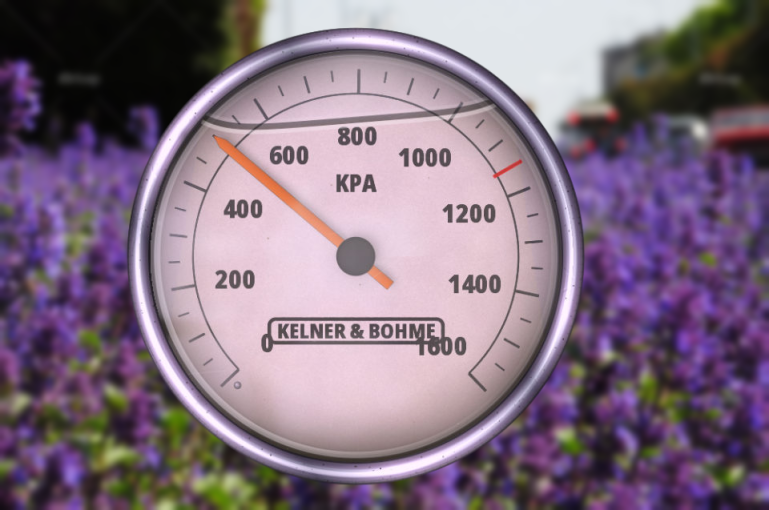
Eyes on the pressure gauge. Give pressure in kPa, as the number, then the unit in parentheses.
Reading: 500 (kPa)
